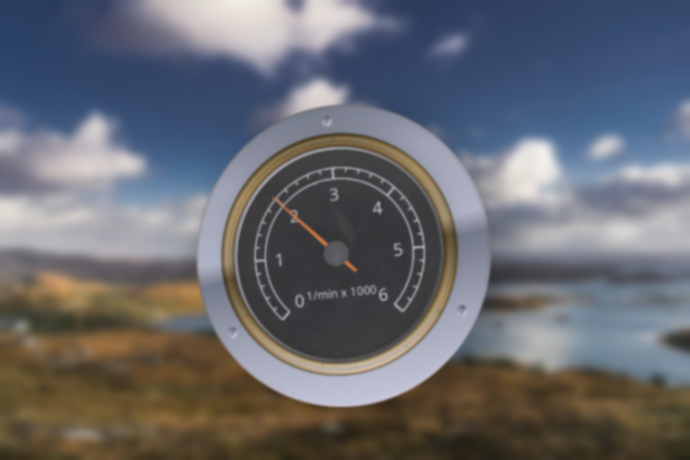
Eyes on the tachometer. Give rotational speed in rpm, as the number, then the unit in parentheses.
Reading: 2000 (rpm)
